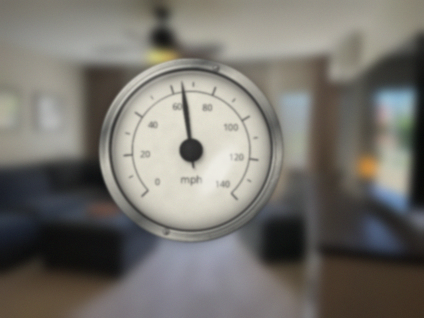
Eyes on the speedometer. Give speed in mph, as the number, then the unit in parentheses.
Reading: 65 (mph)
